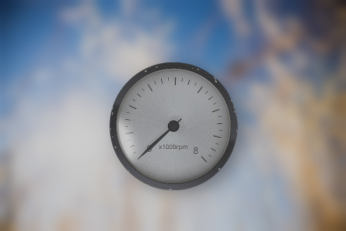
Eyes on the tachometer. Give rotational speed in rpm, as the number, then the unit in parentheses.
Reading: 0 (rpm)
